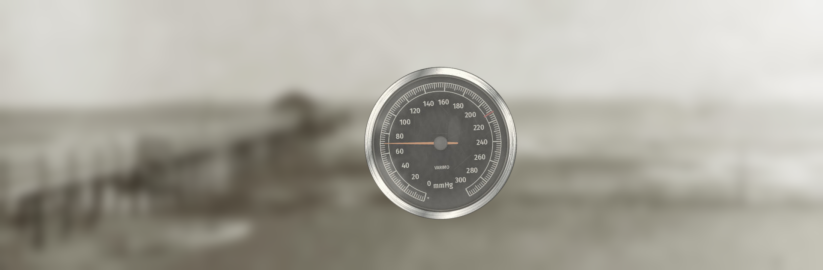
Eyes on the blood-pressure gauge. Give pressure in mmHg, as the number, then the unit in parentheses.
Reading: 70 (mmHg)
